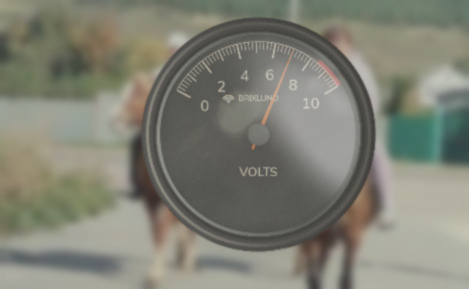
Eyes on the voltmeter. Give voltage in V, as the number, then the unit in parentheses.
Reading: 7 (V)
